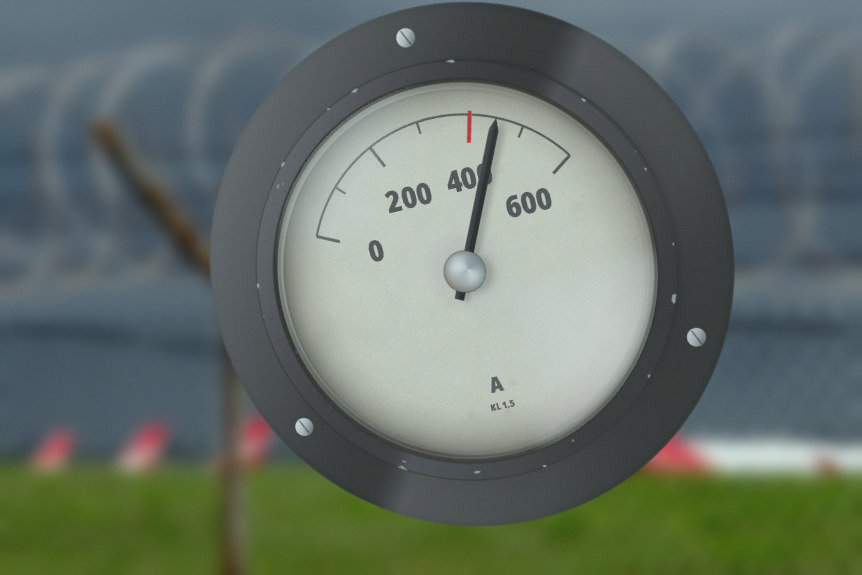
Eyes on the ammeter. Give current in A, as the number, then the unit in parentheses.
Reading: 450 (A)
